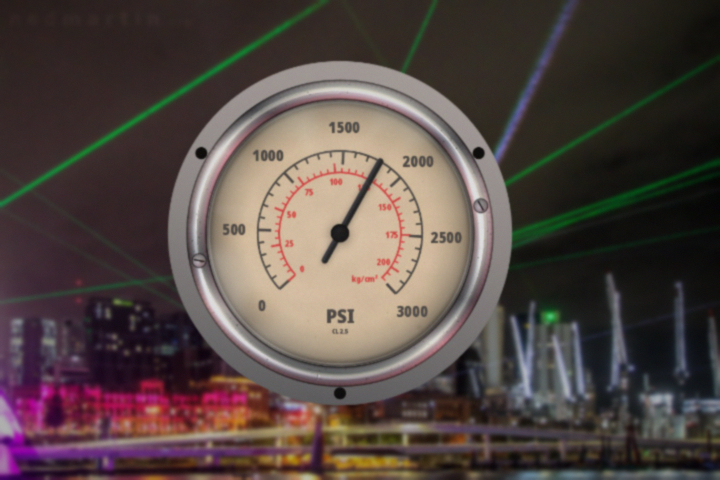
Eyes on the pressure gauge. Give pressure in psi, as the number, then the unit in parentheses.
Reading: 1800 (psi)
